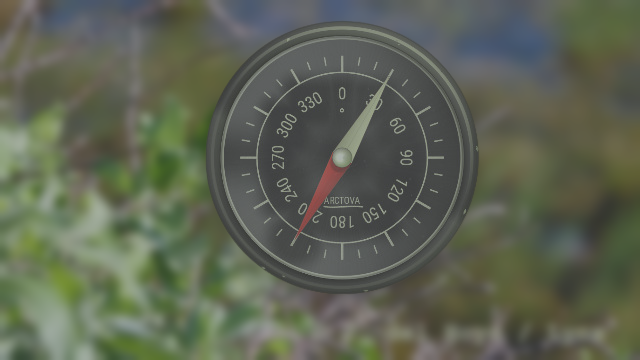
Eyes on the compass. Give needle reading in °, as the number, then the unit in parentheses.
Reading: 210 (°)
